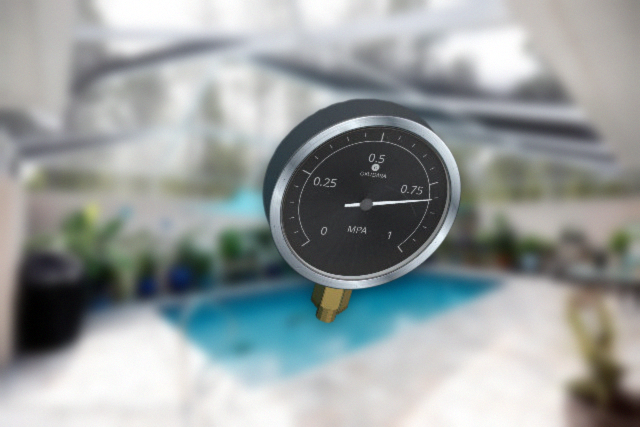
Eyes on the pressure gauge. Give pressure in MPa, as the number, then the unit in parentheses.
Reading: 0.8 (MPa)
